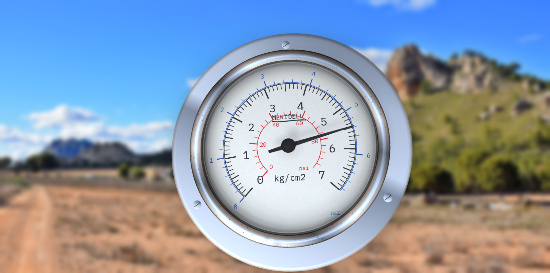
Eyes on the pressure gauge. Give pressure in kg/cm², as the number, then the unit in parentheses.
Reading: 5.5 (kg/cm²)
